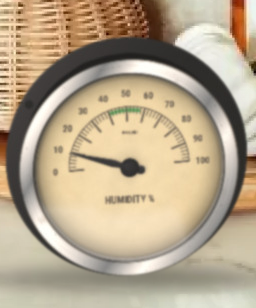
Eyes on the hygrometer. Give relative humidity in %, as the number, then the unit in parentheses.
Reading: 10 (%)
